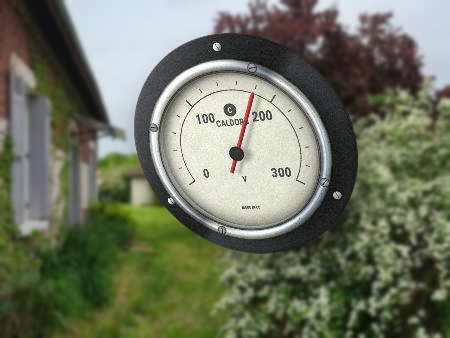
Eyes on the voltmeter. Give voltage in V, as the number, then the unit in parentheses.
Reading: 180 (V)
